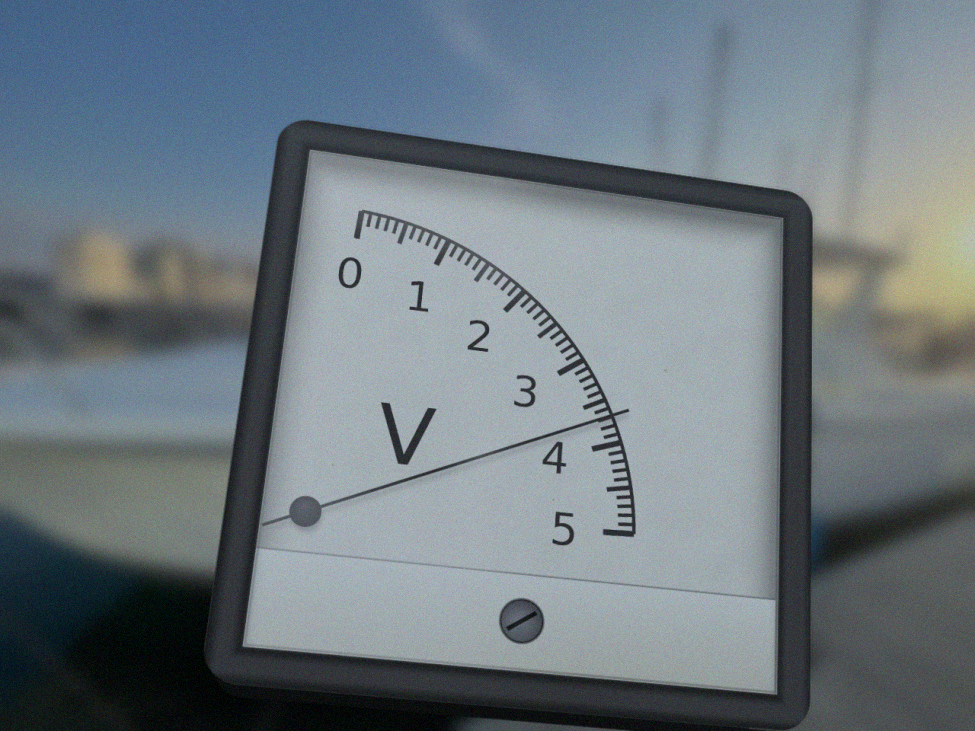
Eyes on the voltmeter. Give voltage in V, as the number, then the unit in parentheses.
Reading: 3.7 (V)
